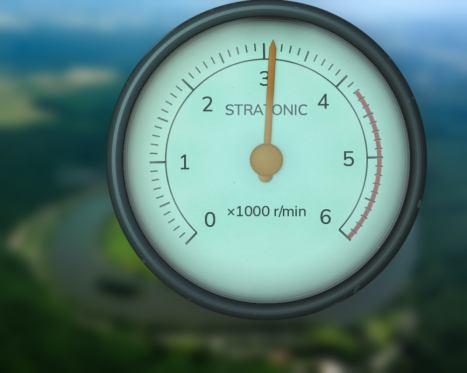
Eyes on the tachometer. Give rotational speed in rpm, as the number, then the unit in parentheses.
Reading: 3100 (rpm)
